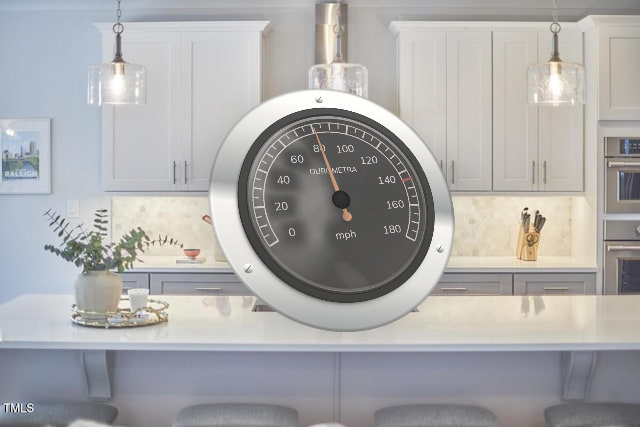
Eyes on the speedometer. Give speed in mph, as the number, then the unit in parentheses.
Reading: 80 (mph)
